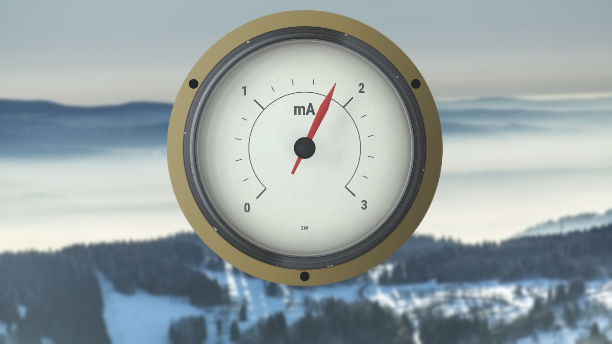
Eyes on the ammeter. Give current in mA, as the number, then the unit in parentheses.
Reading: 1.8 (mA)
